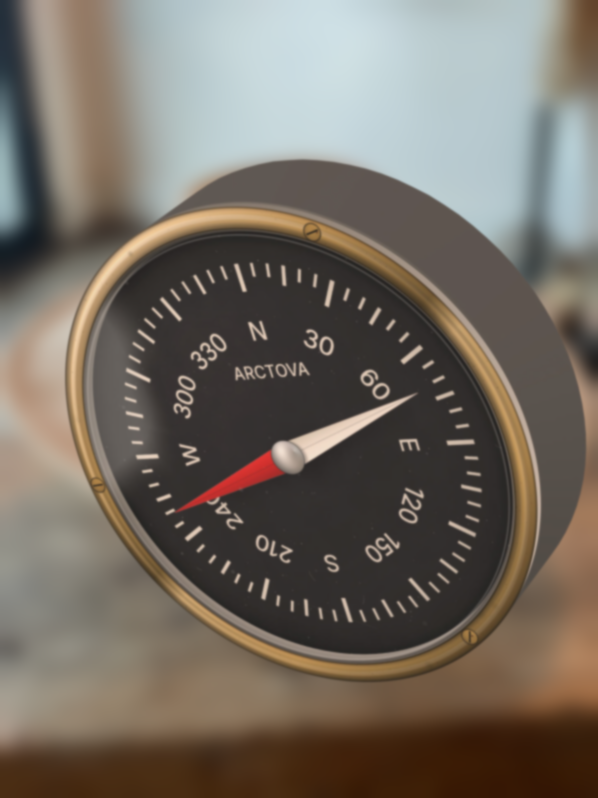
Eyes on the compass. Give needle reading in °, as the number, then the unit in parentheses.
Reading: 250 (°)
